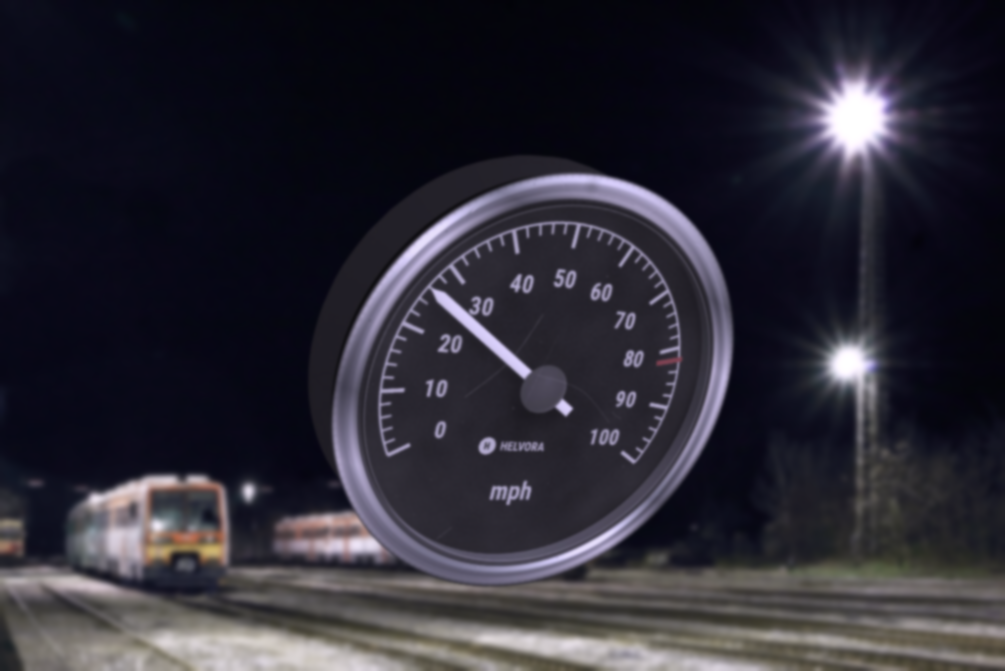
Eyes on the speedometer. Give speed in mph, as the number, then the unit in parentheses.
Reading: 26 (mph)
